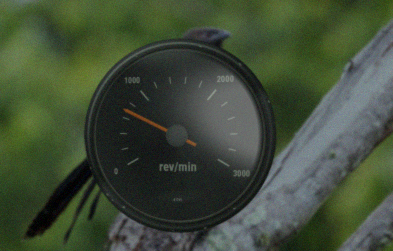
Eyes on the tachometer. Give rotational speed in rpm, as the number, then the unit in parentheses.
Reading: 700 (rpm)
